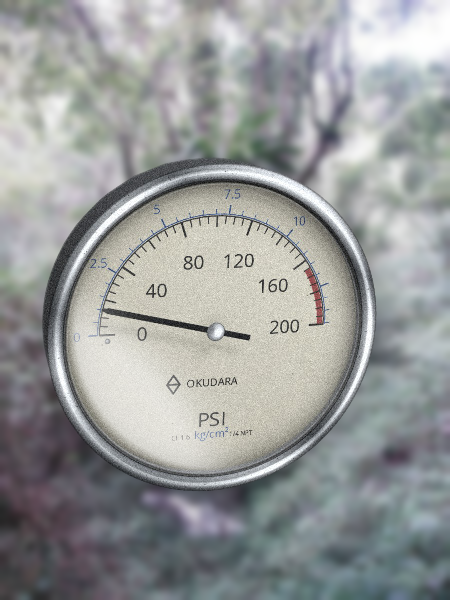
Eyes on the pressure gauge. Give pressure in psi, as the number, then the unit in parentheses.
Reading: 15 (psi)
